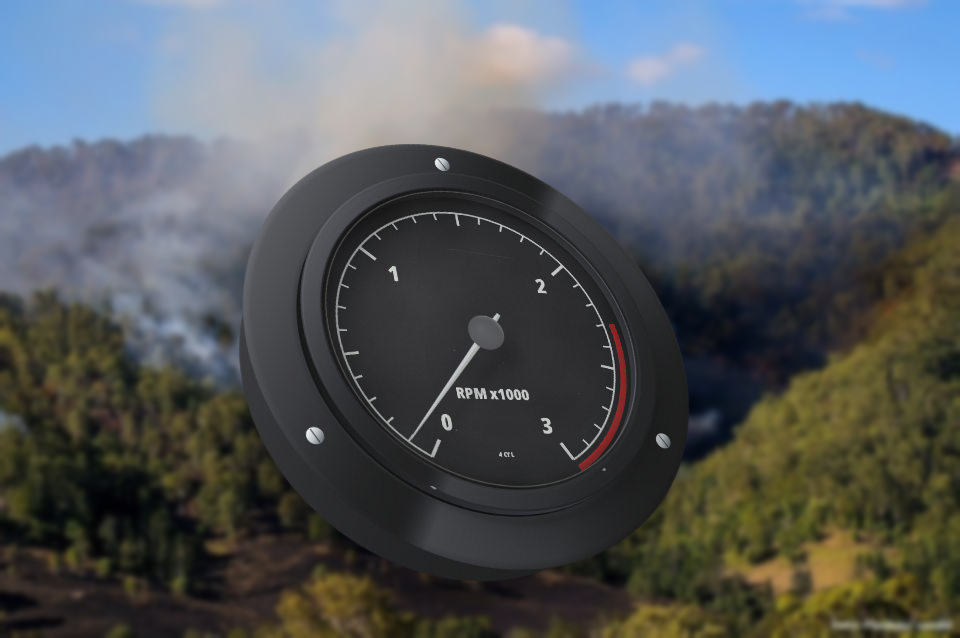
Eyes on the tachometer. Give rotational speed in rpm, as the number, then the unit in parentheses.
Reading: 100 (rpm)
